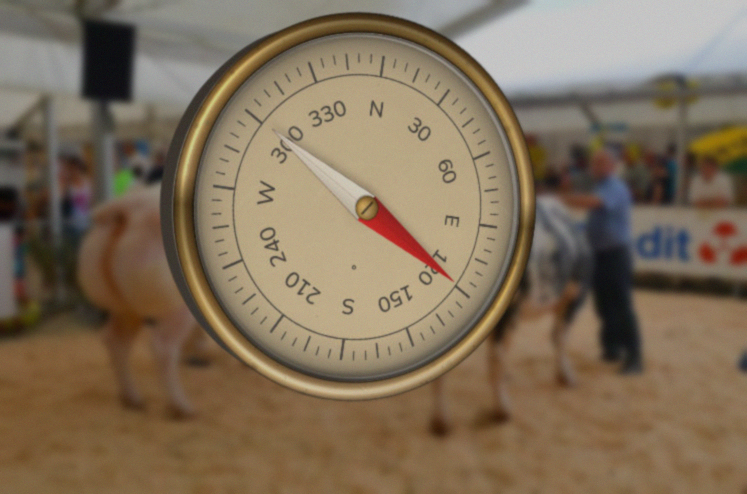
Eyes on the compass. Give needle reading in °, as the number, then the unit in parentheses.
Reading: 120 (°)
